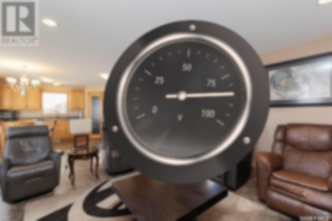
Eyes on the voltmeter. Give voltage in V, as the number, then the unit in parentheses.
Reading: 85 (V)
